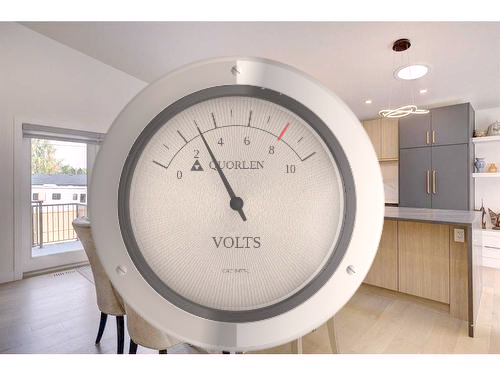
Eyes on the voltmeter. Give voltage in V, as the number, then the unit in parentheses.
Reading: 3 (V)
